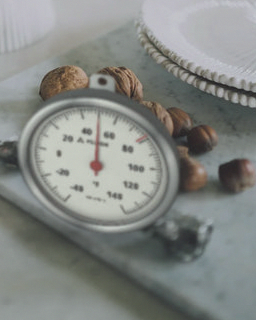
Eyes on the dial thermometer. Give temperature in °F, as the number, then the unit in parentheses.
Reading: 50 (°F)
